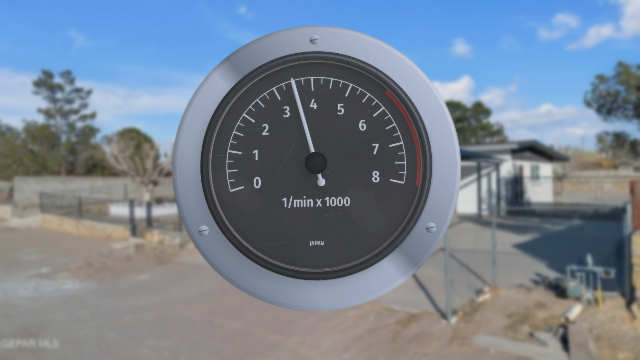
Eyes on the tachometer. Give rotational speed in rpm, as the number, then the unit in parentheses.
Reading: 3500 (rpm)
